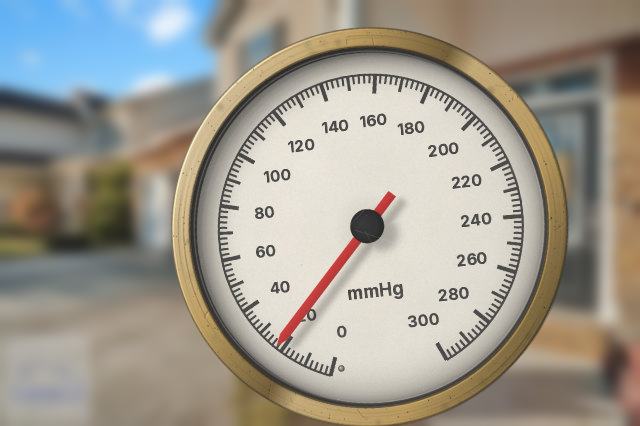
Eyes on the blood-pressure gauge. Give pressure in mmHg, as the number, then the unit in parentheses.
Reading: 22 (mmHg)
